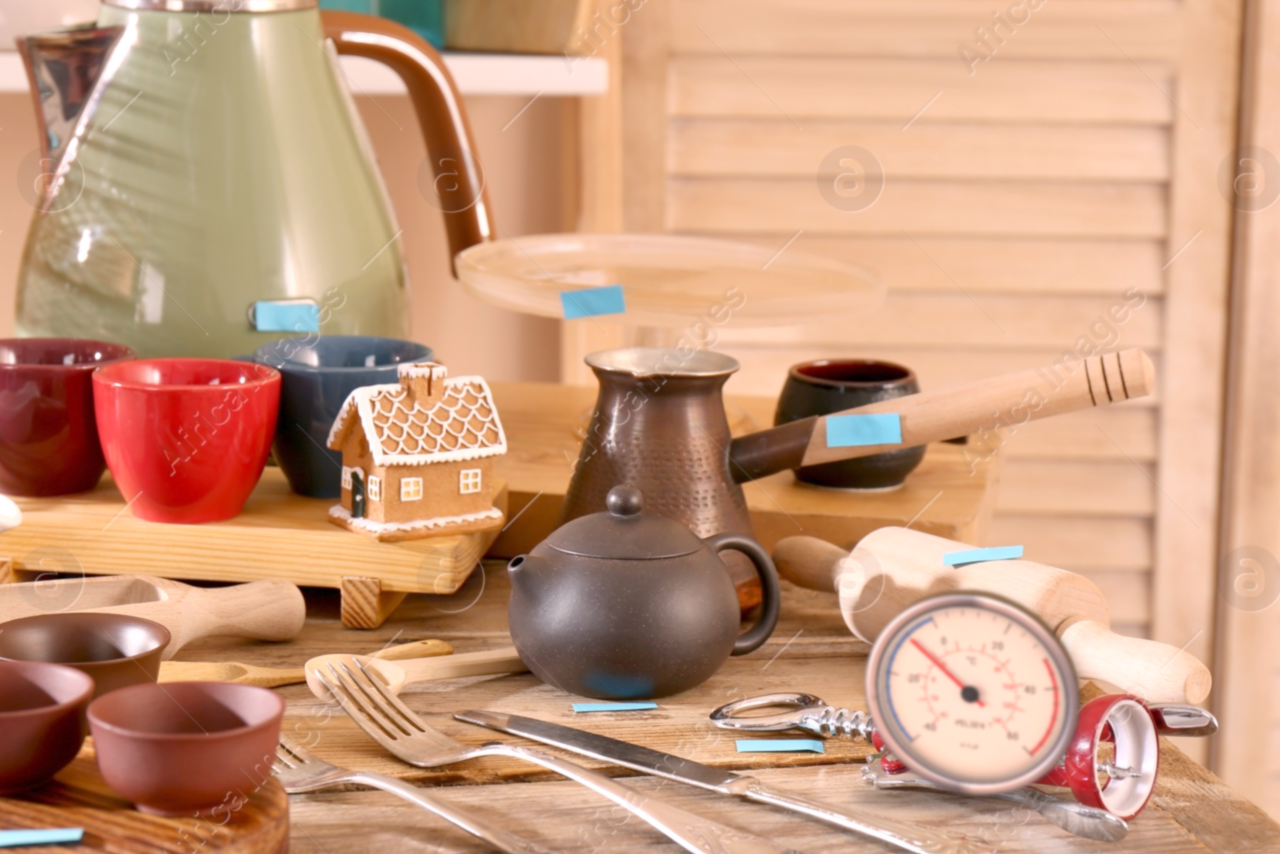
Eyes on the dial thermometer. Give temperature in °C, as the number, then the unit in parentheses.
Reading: -8 (°C)
